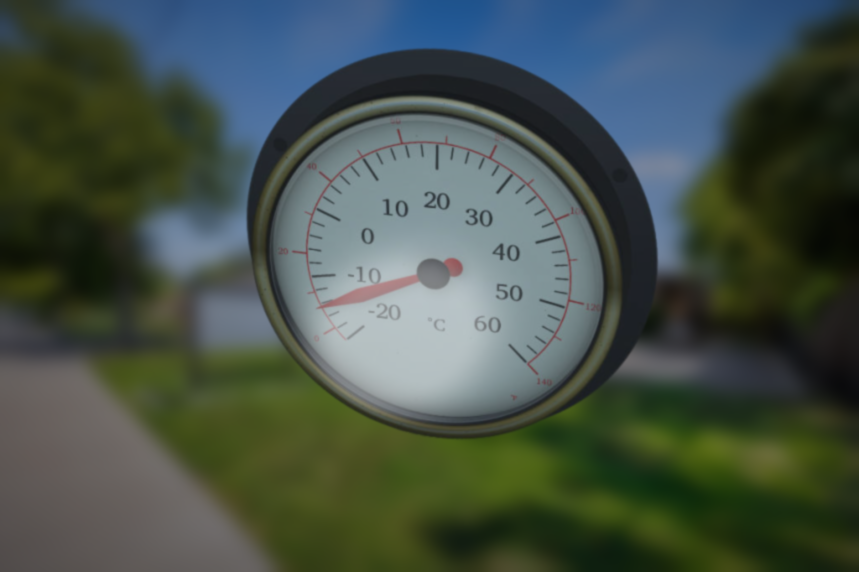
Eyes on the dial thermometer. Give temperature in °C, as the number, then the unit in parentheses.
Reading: -14 (°C)
